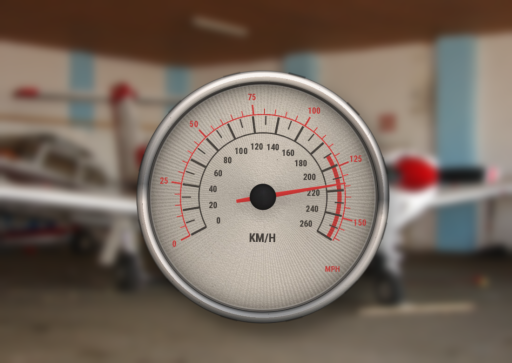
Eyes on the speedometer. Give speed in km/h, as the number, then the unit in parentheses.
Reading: 215 (km/h)
